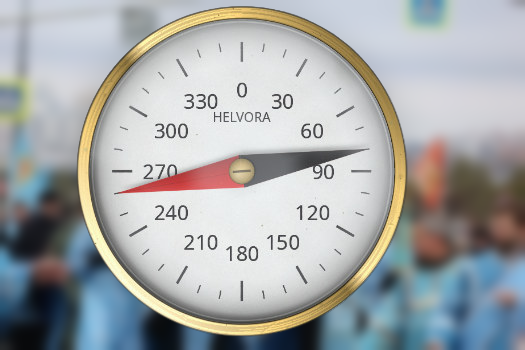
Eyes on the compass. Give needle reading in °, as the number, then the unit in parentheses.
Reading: 260 (°)
